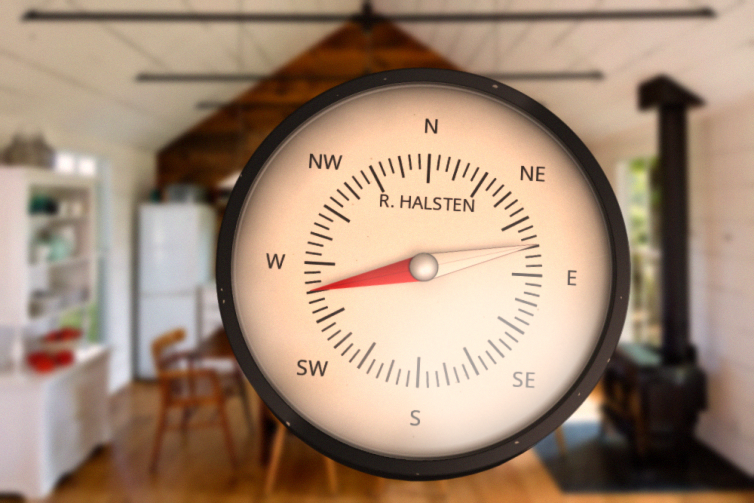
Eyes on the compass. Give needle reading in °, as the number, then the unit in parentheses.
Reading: 255 (°)
